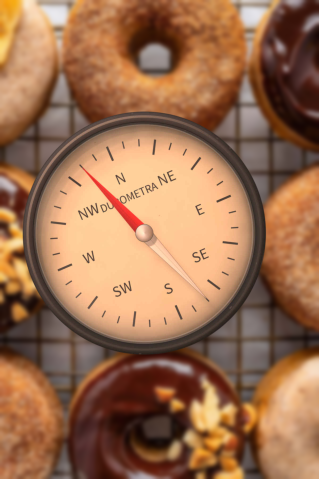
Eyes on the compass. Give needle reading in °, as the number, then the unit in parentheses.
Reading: 340 (°)
